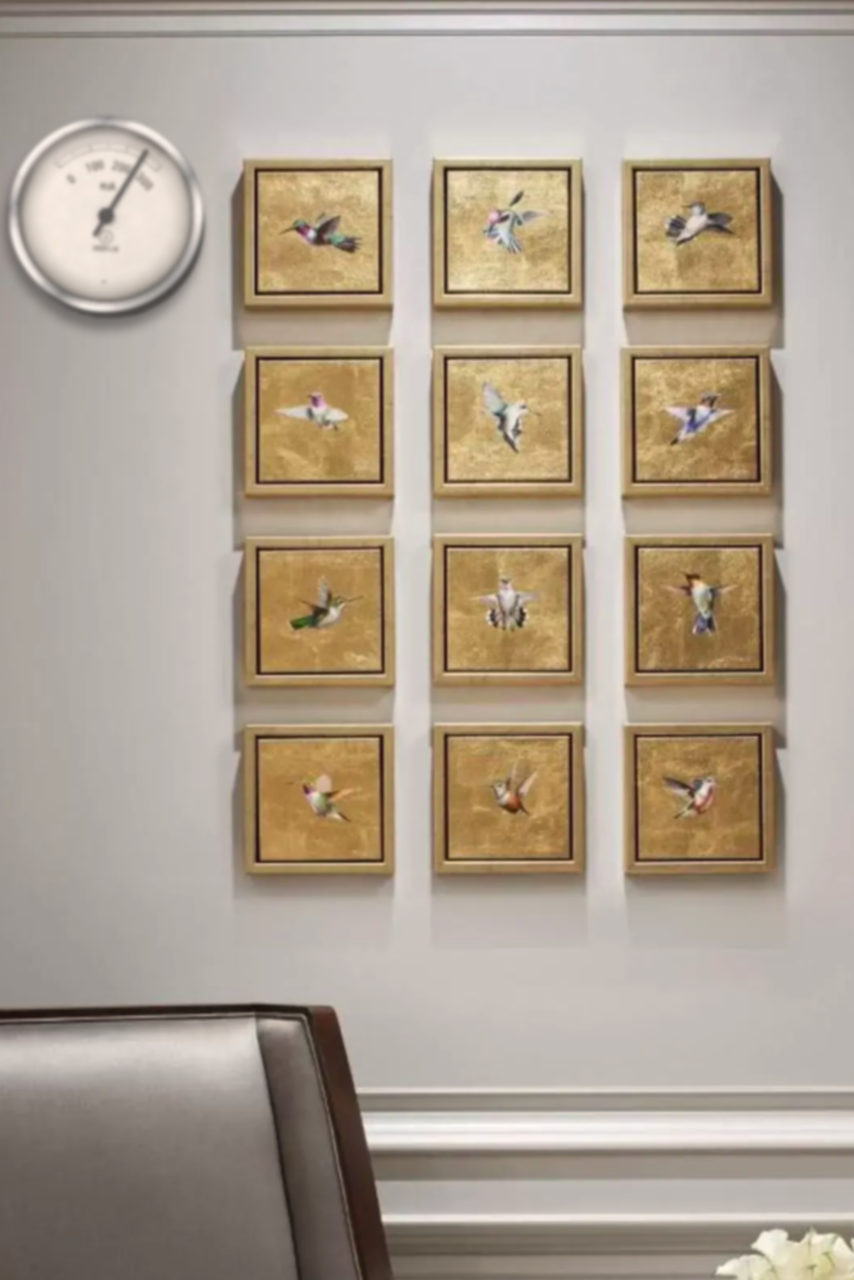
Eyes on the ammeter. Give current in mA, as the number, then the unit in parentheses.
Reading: 250 (mA)
